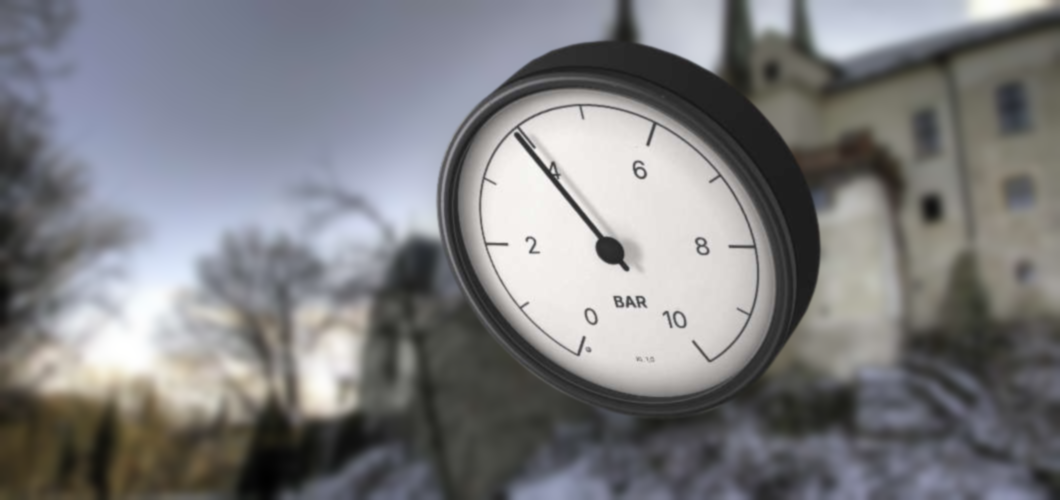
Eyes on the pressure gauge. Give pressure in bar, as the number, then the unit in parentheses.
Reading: 4 (bar)
